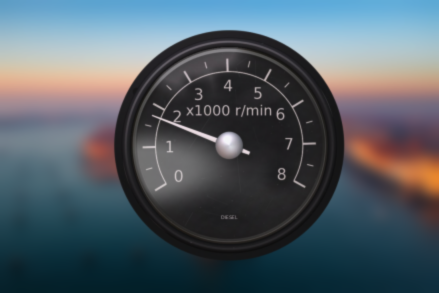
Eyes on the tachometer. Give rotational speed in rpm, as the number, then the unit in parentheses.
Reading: 1750 (rpm)
